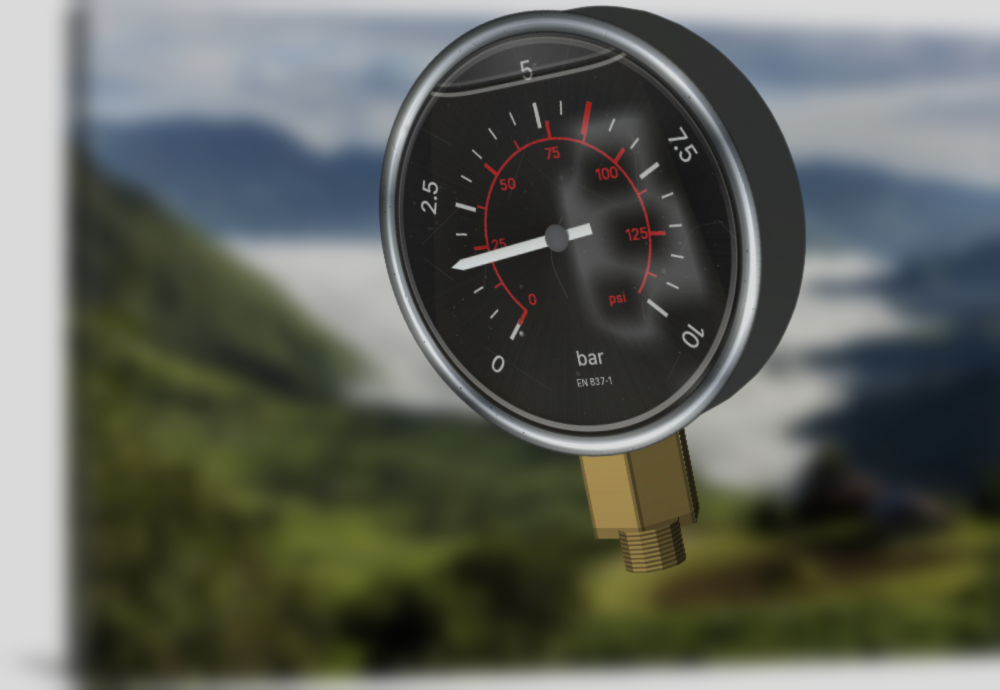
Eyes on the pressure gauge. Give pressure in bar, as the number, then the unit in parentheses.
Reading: 1.5 (bar)
